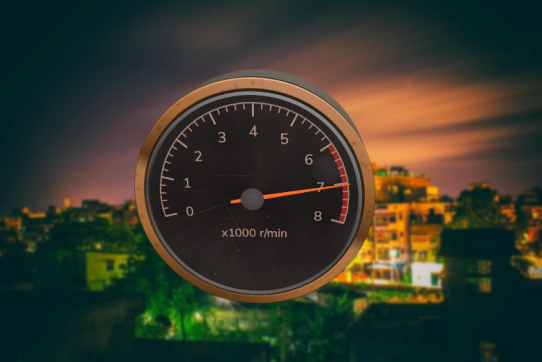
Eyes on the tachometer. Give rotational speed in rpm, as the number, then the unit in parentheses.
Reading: 7000 (rpm)
